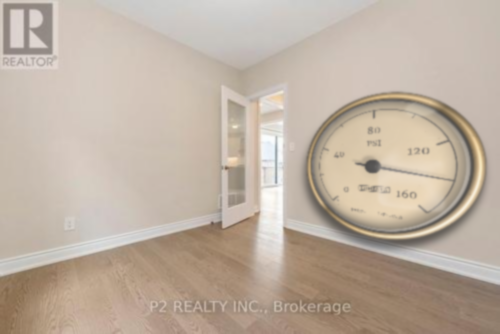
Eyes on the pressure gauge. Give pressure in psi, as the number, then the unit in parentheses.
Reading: 140 (psi)
